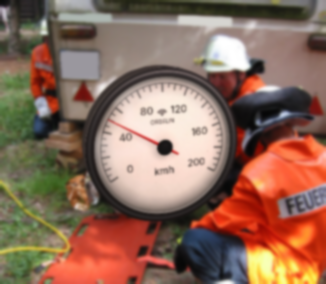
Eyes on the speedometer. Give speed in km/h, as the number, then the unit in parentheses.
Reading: 50 (km/h)
